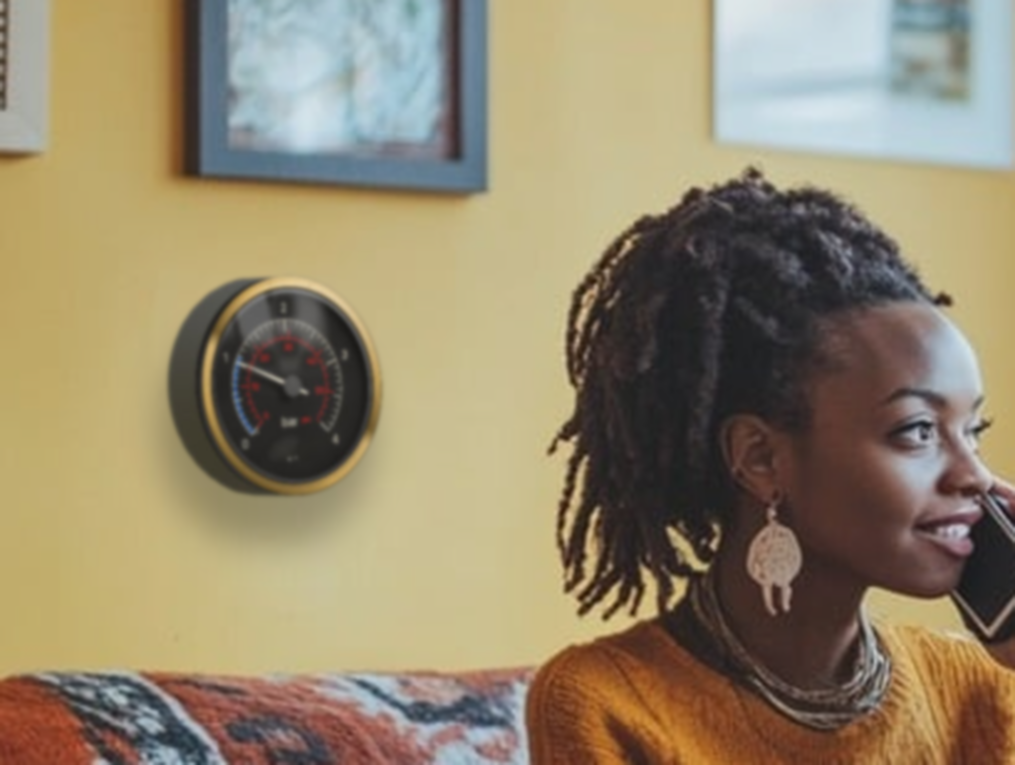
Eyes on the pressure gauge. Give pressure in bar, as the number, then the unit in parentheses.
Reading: 1 (bar)
